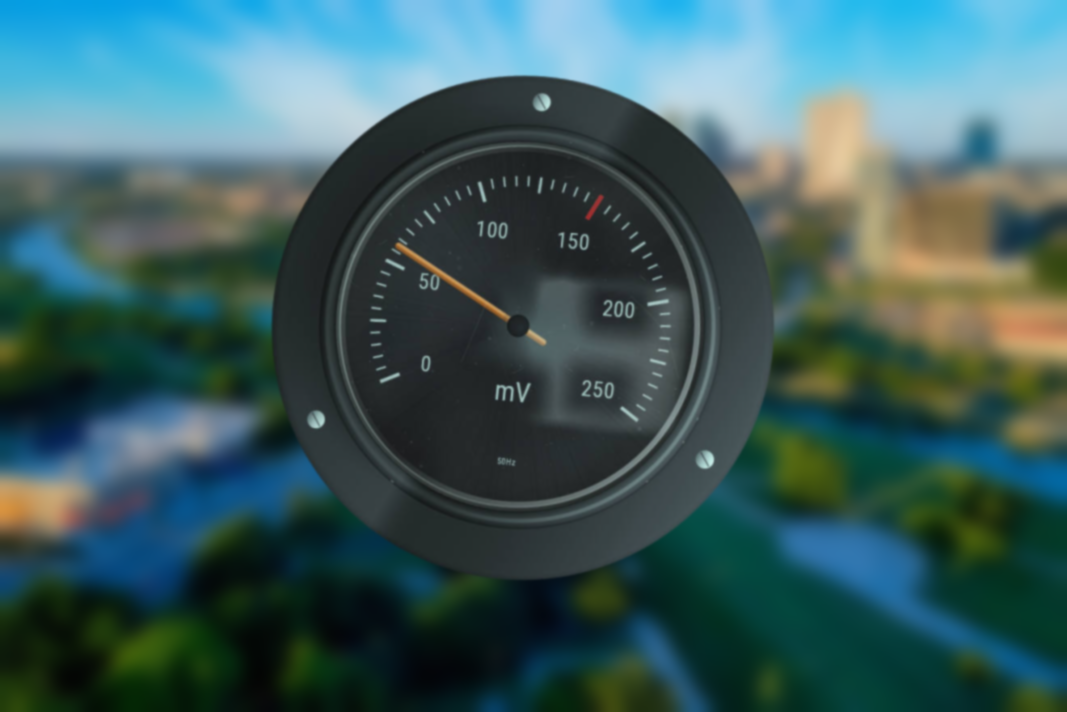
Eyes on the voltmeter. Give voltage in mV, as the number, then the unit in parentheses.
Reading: 57.5 (mV)
